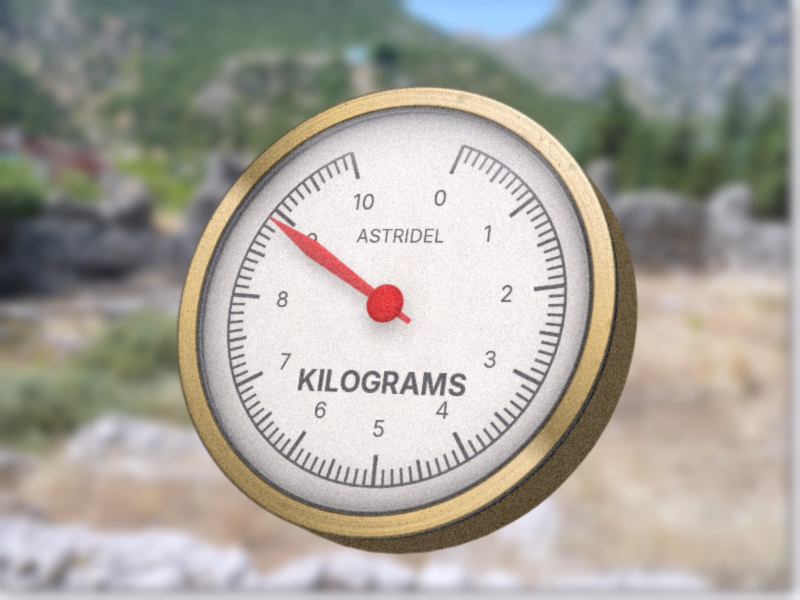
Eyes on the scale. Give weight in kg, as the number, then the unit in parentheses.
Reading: 8.9 (kg)
